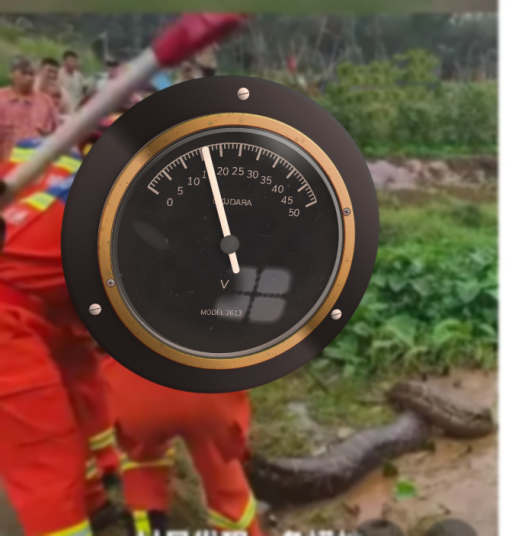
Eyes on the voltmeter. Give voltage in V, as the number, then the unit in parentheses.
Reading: 16 (V)
